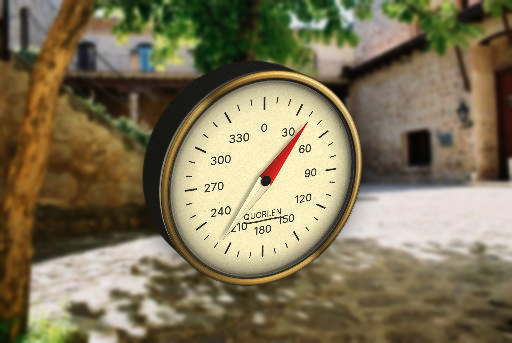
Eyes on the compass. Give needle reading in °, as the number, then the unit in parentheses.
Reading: 40 (°)
